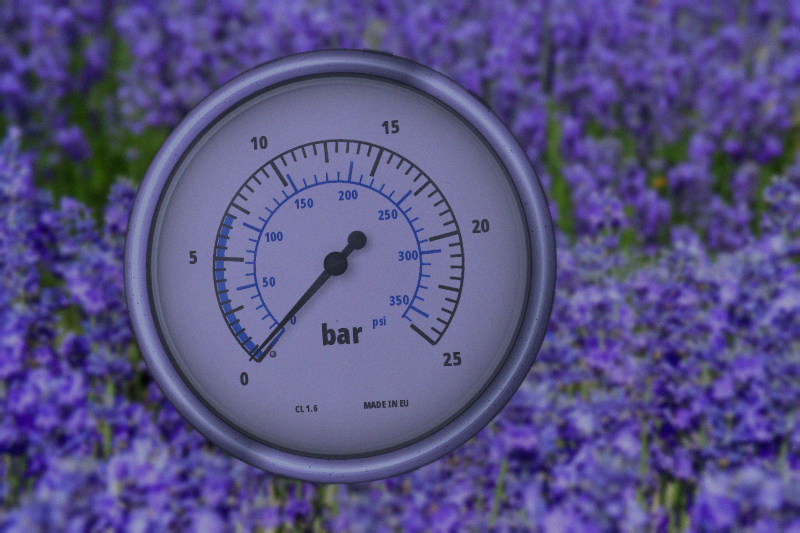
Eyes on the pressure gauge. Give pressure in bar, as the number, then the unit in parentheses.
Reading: 0.25 (bar)
